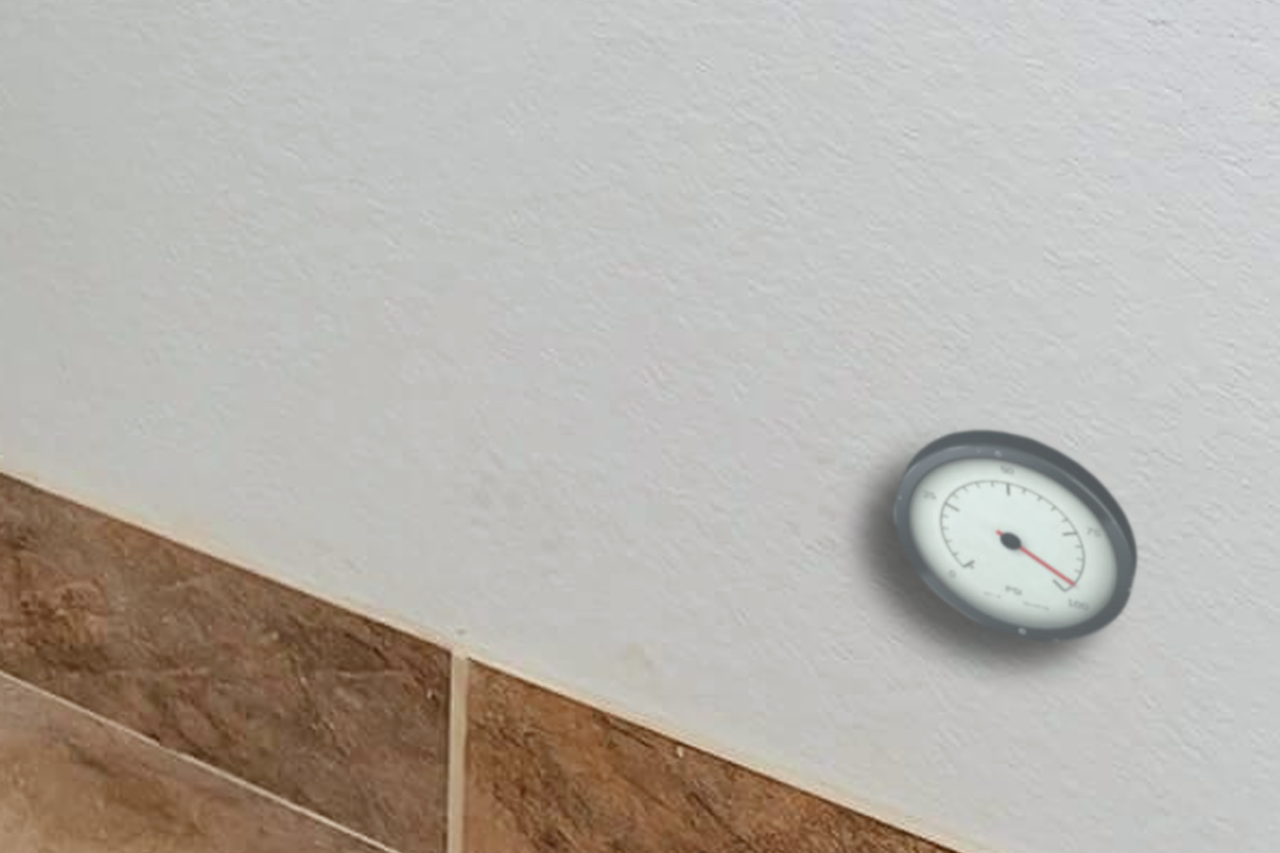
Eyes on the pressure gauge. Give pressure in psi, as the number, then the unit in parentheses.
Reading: 95 (psi)
